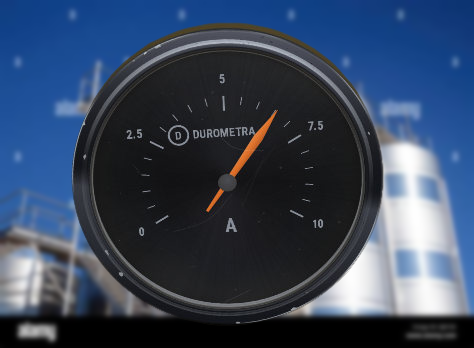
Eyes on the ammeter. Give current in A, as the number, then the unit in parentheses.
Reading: 6.5 (A)
